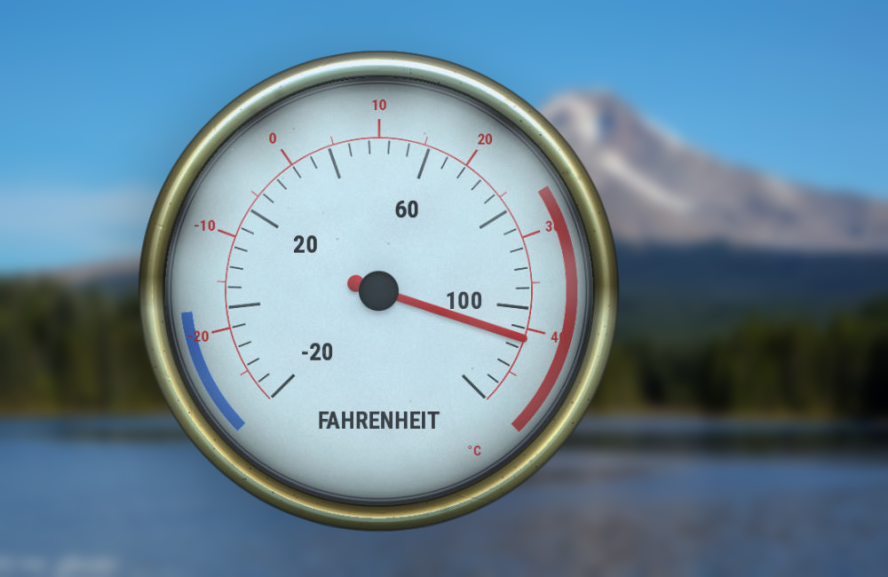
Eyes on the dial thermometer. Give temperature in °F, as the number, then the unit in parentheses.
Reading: 106 (°F)
